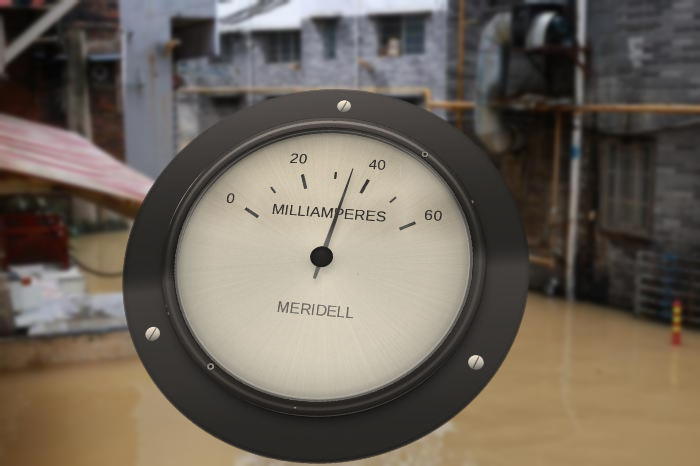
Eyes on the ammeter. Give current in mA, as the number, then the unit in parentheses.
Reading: 35 (mA)
